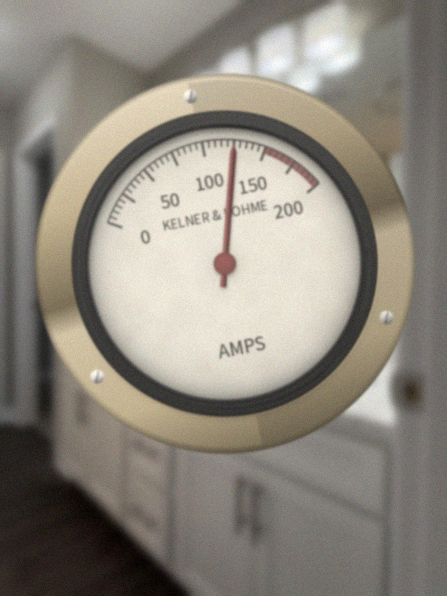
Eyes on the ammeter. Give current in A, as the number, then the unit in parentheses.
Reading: 125 (A)
